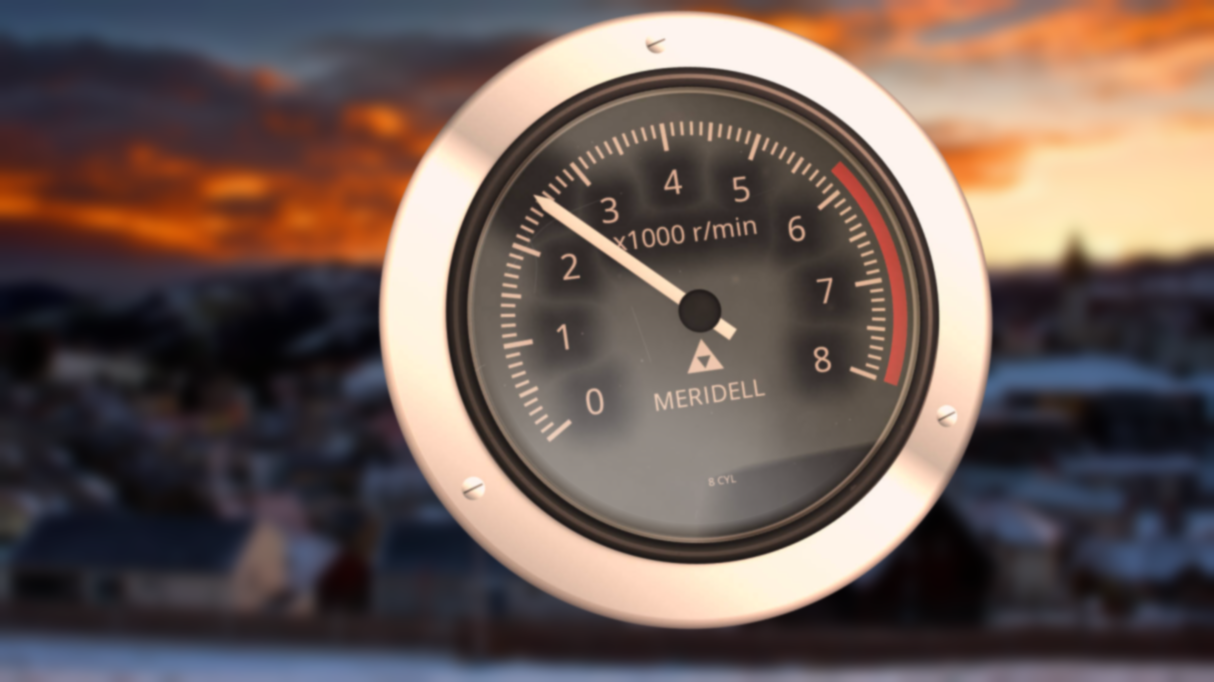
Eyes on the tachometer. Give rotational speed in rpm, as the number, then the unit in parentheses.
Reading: 2500 (rpm)
